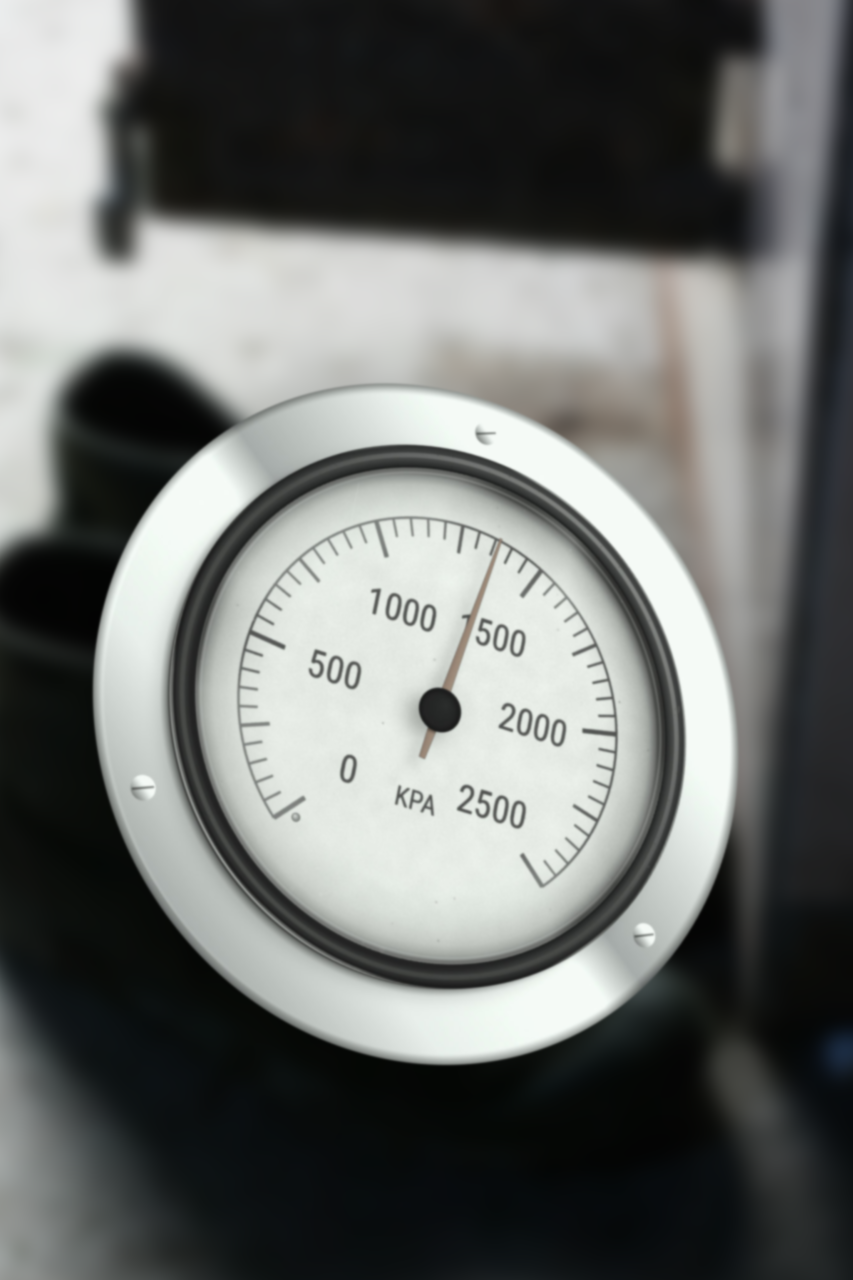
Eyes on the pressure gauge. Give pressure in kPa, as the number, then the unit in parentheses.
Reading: 1350 (kPa)
